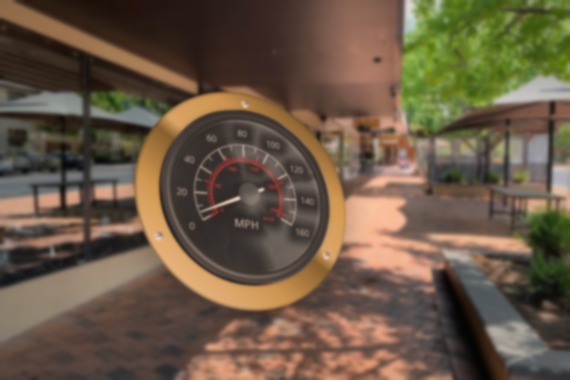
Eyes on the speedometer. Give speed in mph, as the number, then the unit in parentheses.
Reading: 5 (mph)
